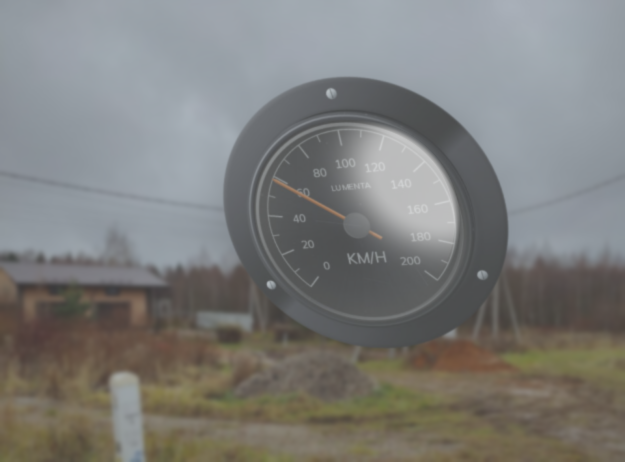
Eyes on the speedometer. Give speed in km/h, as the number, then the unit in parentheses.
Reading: 60 (km/h)
